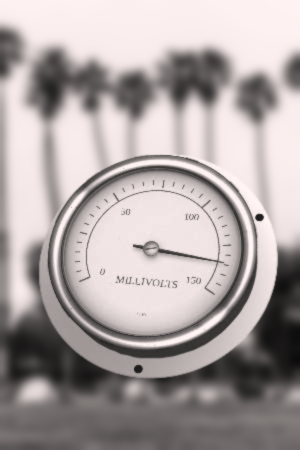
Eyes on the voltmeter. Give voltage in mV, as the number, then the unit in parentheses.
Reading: 135 (mV)
